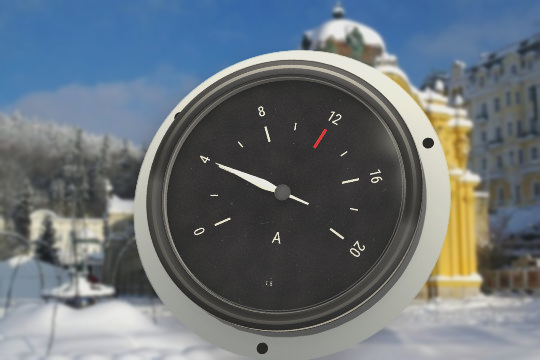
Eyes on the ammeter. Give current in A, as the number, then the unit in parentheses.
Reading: 4 (A)
